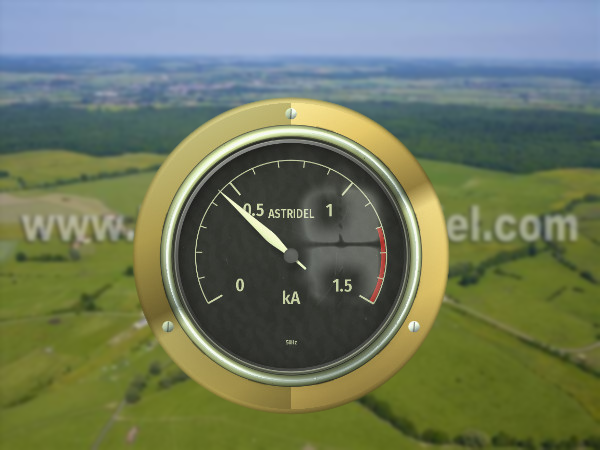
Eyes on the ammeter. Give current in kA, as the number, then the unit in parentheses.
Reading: 0.45 (kA)
